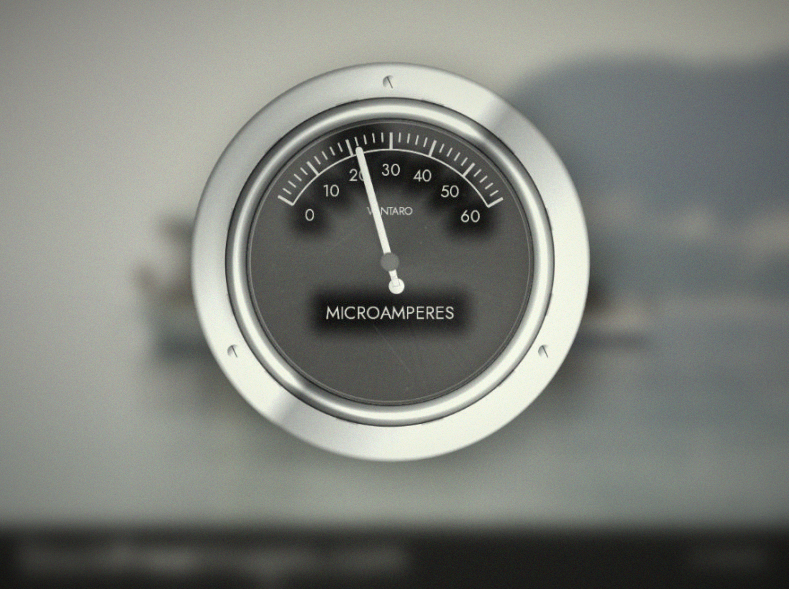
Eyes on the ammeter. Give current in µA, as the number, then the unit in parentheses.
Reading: 22 (µA)
